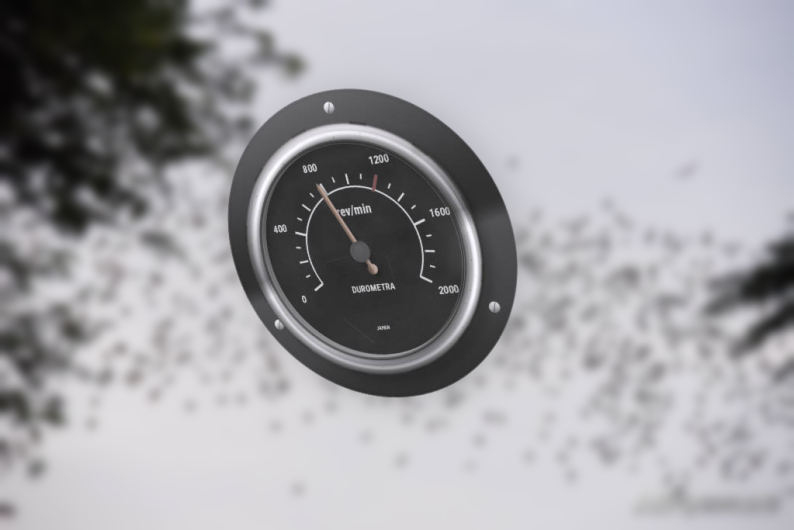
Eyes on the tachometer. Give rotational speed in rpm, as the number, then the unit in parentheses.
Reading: 800 (rpm)
